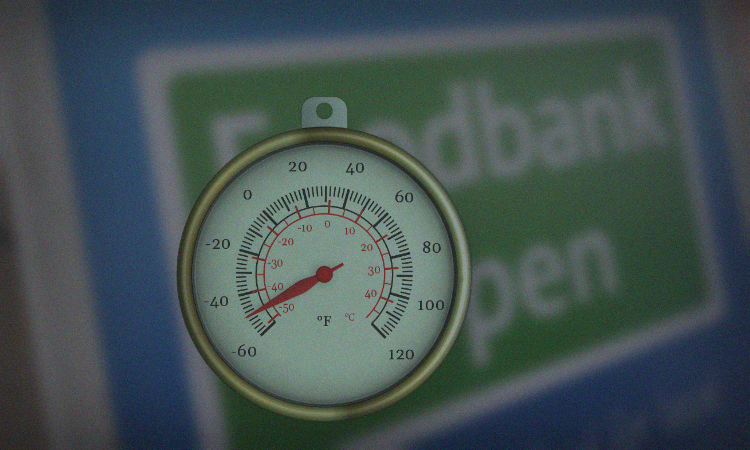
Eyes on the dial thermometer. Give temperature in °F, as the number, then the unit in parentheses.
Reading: -50 (°F)
